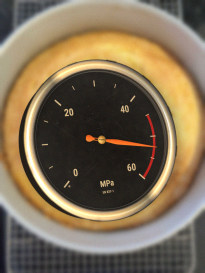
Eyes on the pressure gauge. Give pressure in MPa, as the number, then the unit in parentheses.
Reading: 52.5 (MPa)
